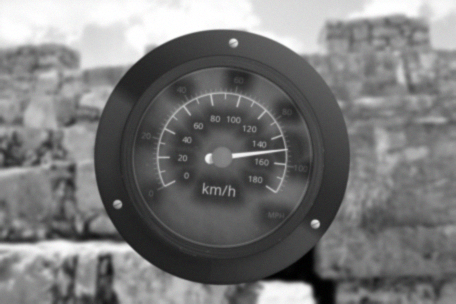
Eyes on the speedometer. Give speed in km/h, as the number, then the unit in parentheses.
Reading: 150 (km/h)
